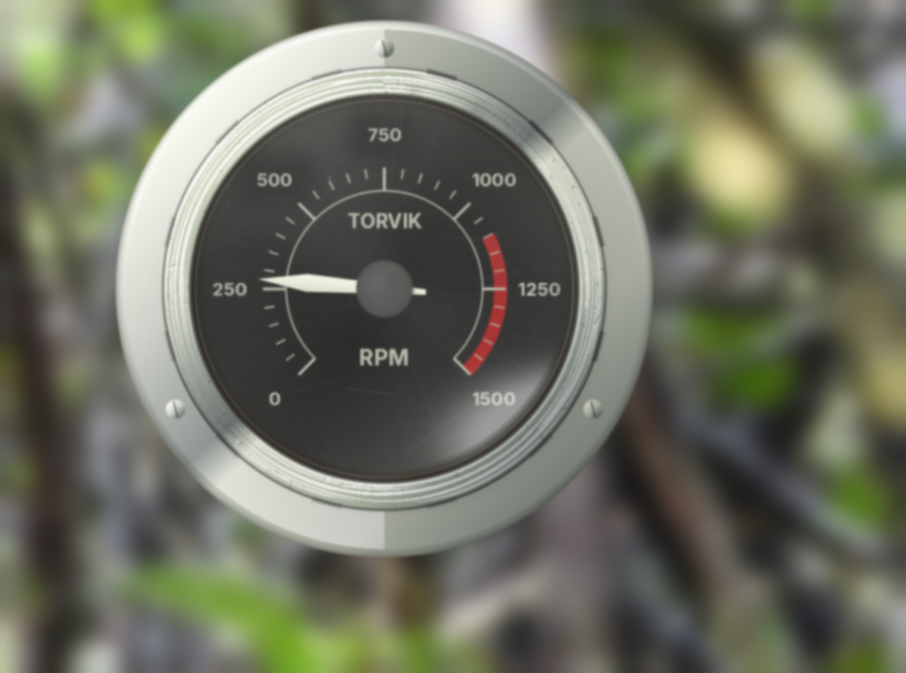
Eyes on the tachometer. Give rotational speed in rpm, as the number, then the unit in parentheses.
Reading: 275 (rpm)
